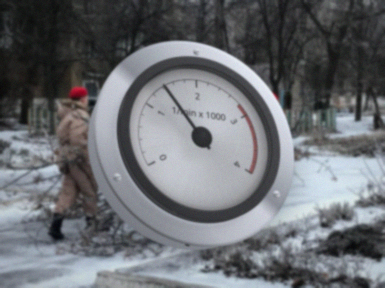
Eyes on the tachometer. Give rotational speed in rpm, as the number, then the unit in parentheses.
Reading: 1400 (rpm)
